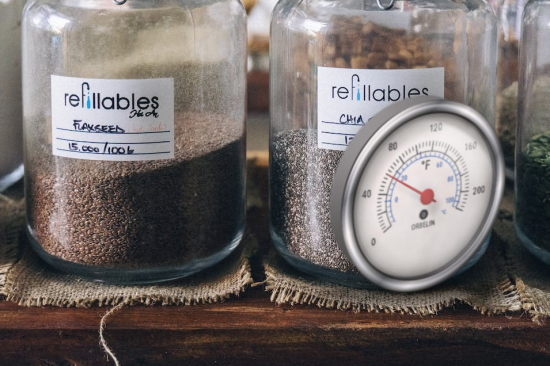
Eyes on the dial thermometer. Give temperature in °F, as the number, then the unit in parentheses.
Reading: 60 (°F)
